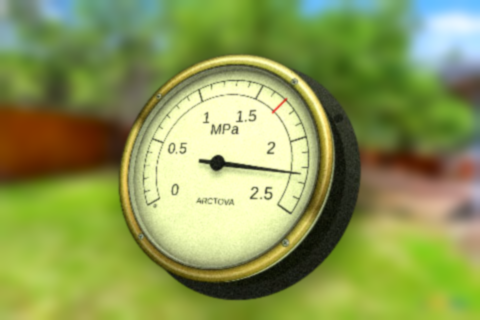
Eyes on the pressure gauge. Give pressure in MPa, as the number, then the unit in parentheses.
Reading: 2.25 (MPa)
